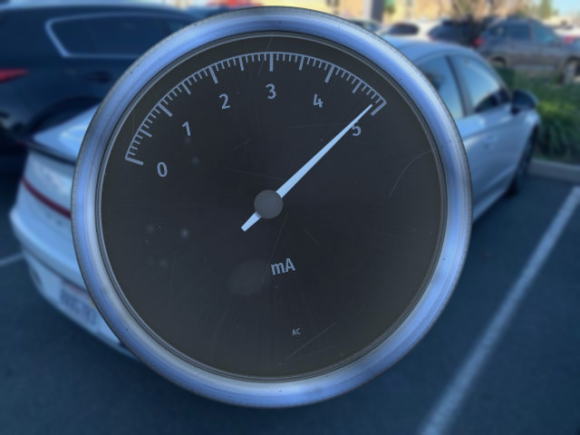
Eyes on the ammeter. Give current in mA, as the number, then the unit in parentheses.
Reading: 4.9 (mA)
